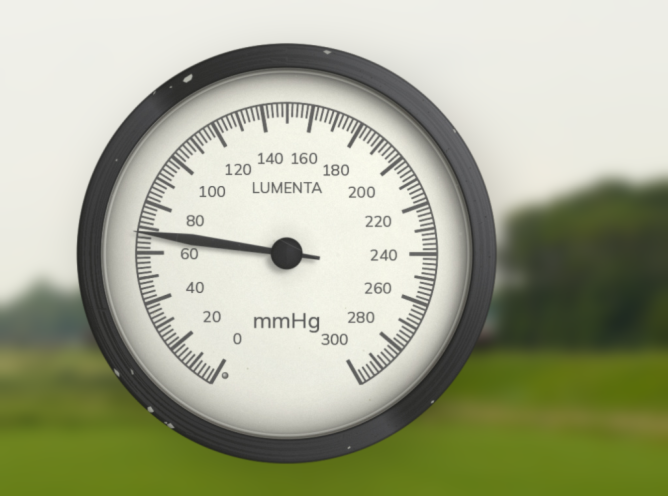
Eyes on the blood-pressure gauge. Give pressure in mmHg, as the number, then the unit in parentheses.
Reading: 68 (mmHg)
